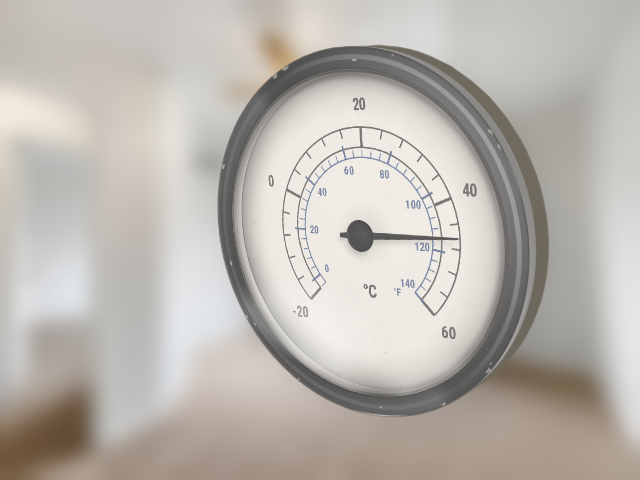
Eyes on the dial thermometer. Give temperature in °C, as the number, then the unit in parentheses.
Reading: 46 (°C)
